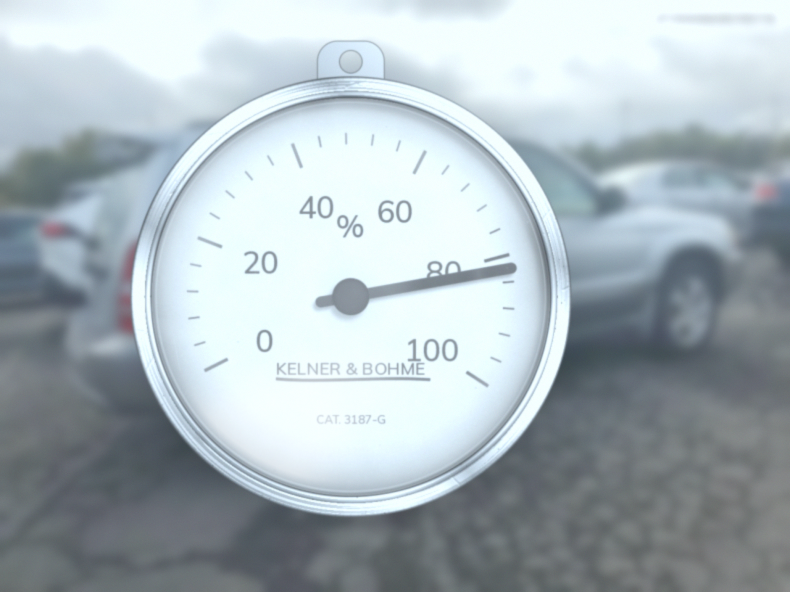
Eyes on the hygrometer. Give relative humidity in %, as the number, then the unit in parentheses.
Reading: 82 (%)
